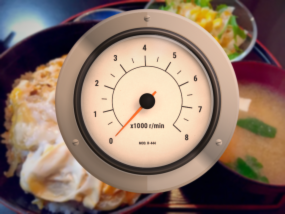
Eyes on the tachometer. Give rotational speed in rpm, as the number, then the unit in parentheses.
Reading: 0 (rpm)
